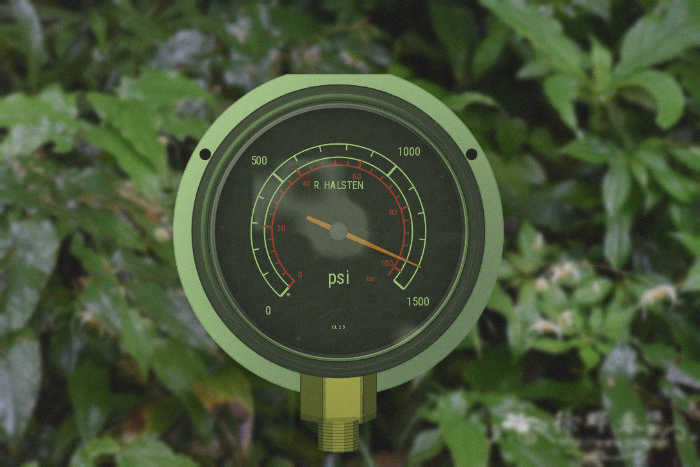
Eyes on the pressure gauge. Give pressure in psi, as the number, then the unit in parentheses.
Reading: 1400 (psi)
